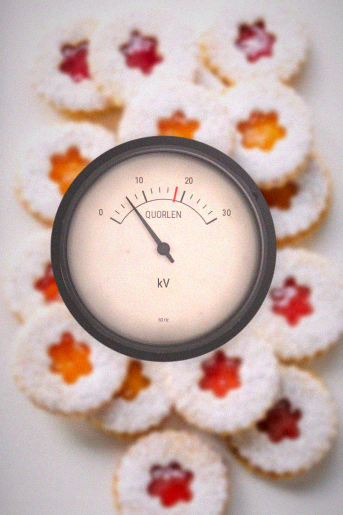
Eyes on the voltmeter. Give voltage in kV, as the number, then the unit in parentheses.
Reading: 6 (kV)
